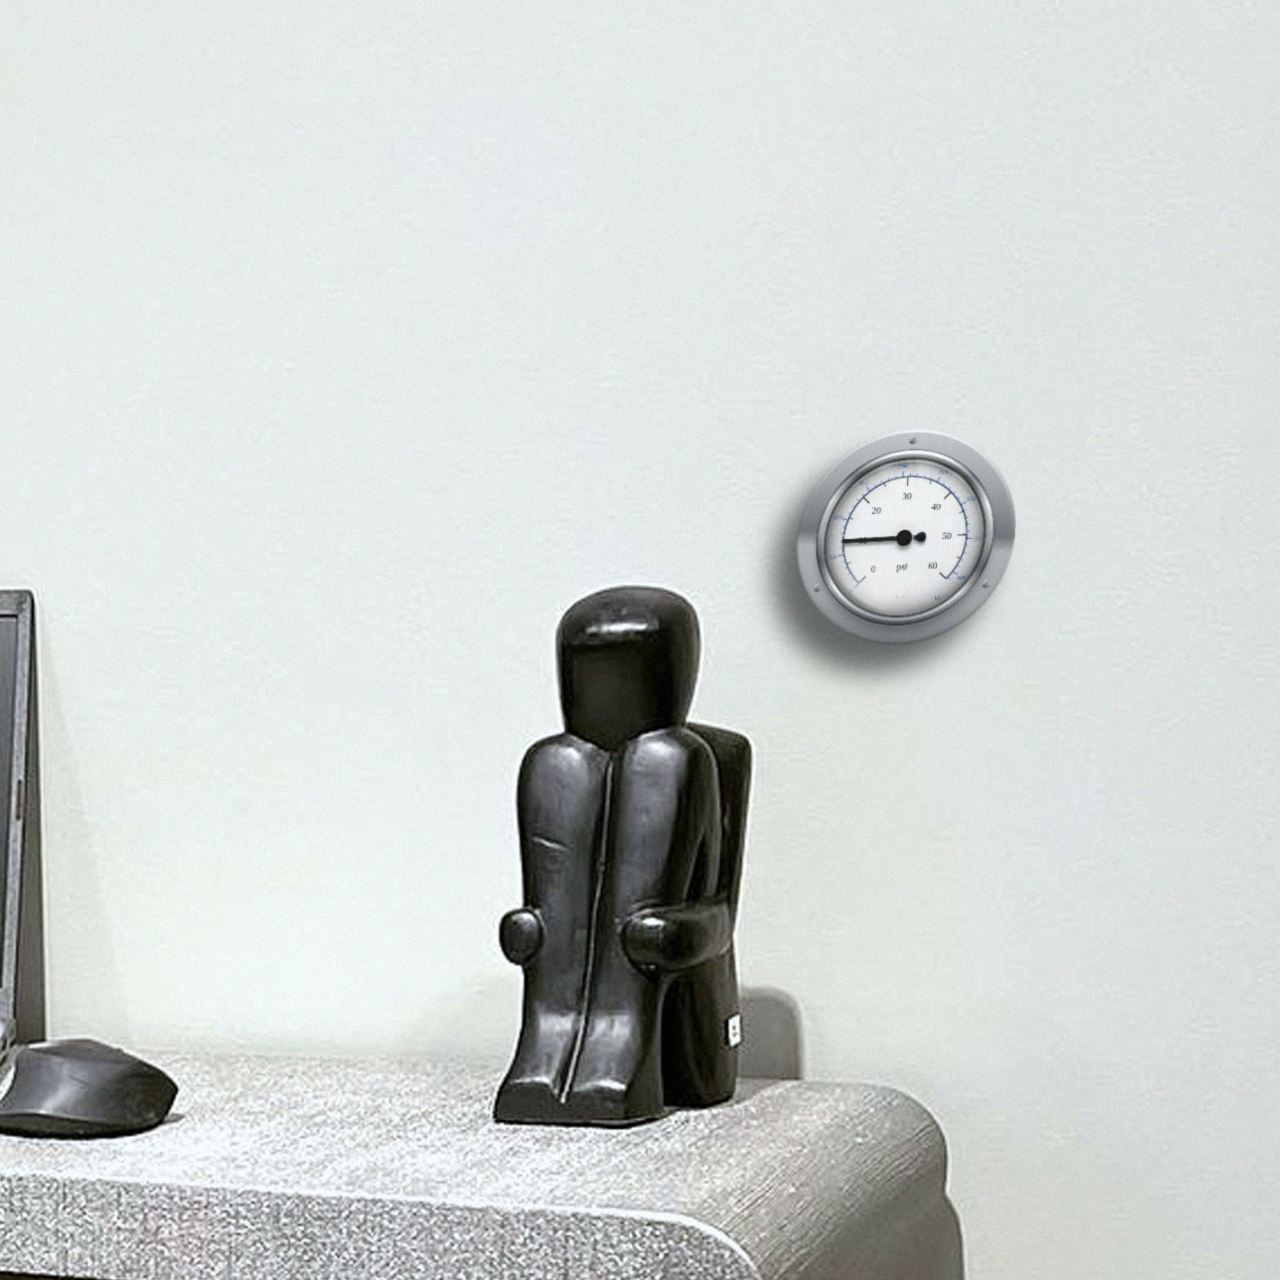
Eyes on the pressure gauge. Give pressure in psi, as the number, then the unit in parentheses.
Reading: 10 (psi)
